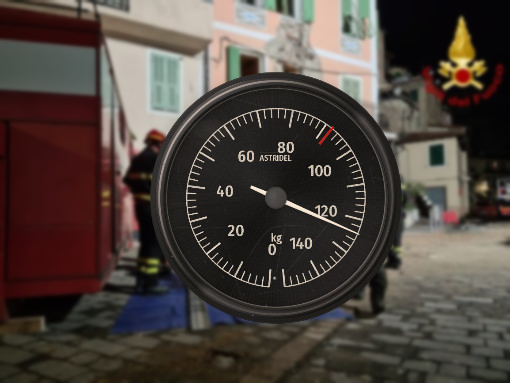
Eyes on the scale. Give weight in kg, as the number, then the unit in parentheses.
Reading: 124 (kg)
